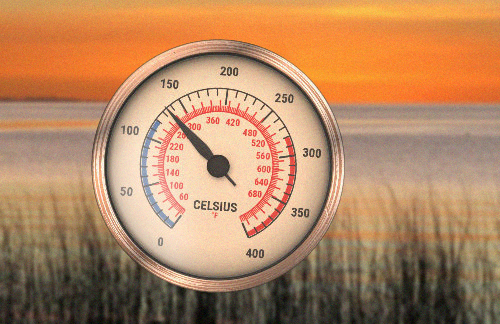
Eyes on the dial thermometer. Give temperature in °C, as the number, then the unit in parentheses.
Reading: 135 (°C)
